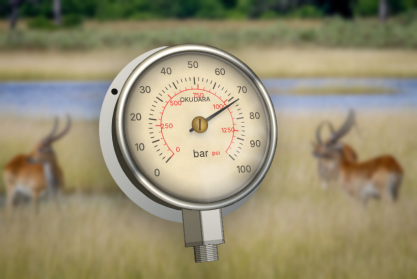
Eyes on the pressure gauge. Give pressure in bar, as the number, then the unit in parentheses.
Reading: 72 (bar)
